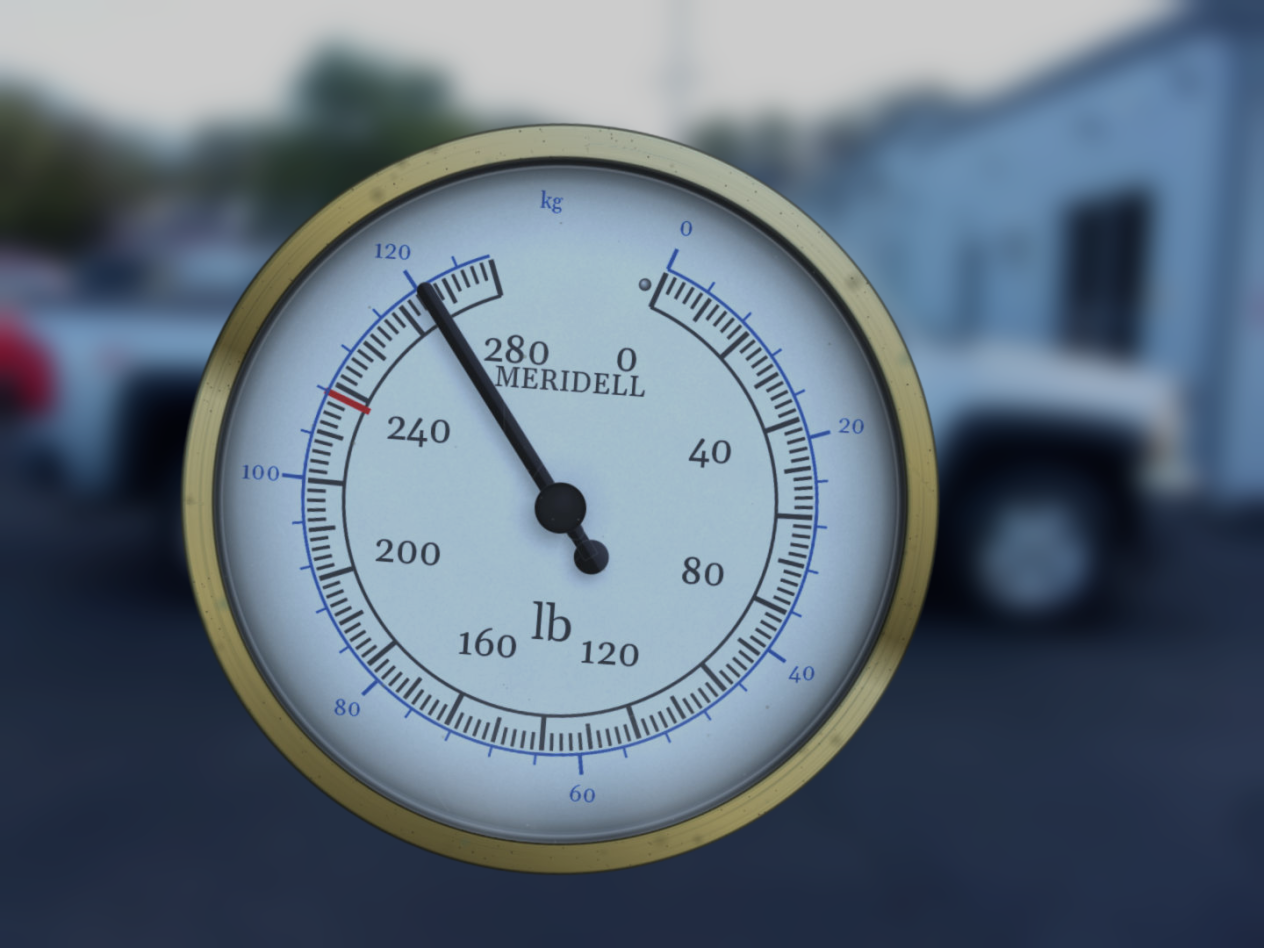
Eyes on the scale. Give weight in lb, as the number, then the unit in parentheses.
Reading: 266 (lb)
